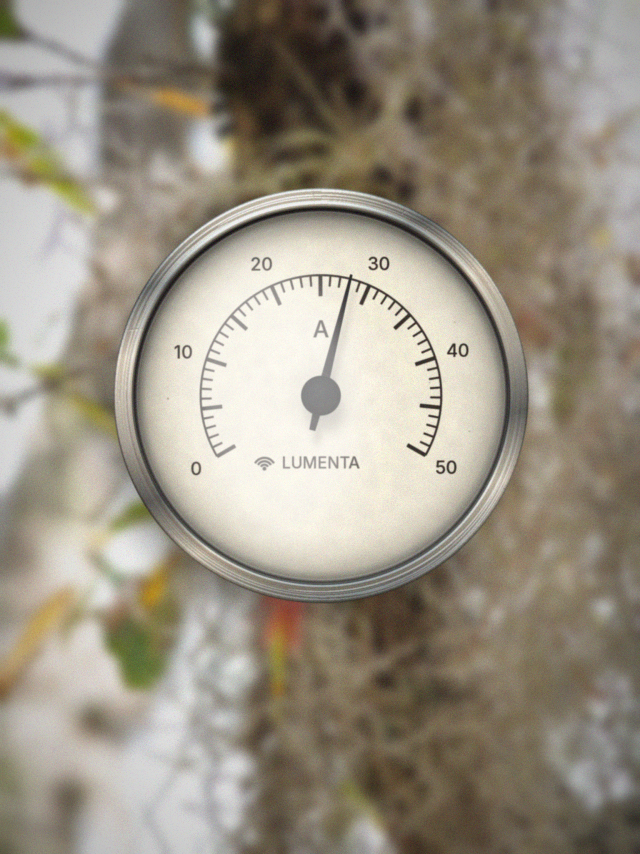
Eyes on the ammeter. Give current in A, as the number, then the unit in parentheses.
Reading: 28 (A)
